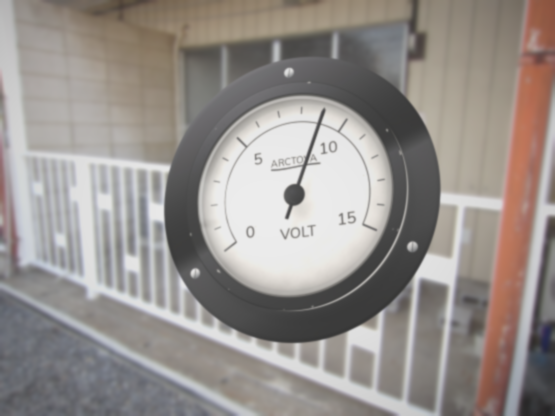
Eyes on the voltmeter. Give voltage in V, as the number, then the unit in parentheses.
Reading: 9 (V)
